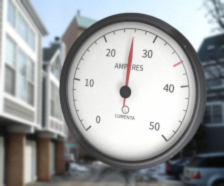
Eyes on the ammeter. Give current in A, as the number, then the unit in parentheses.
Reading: 26 (A)
